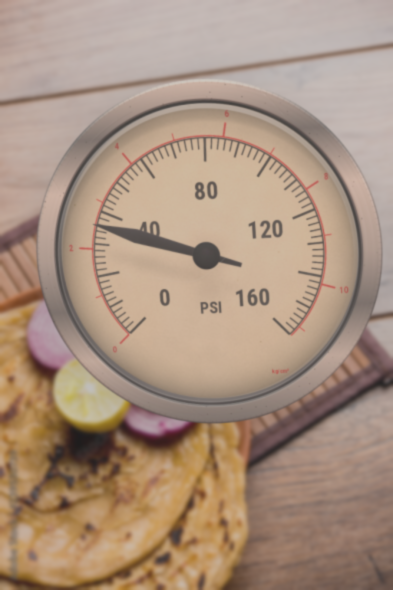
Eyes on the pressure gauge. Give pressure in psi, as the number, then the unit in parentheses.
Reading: 36 (psi)
